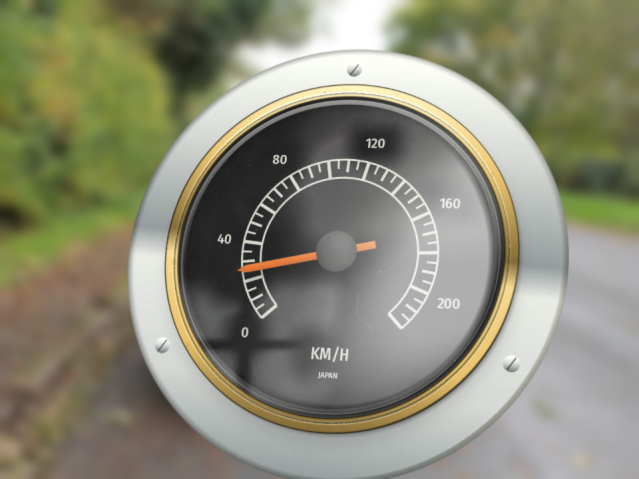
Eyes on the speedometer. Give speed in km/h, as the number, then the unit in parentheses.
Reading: 25 (km/h)
